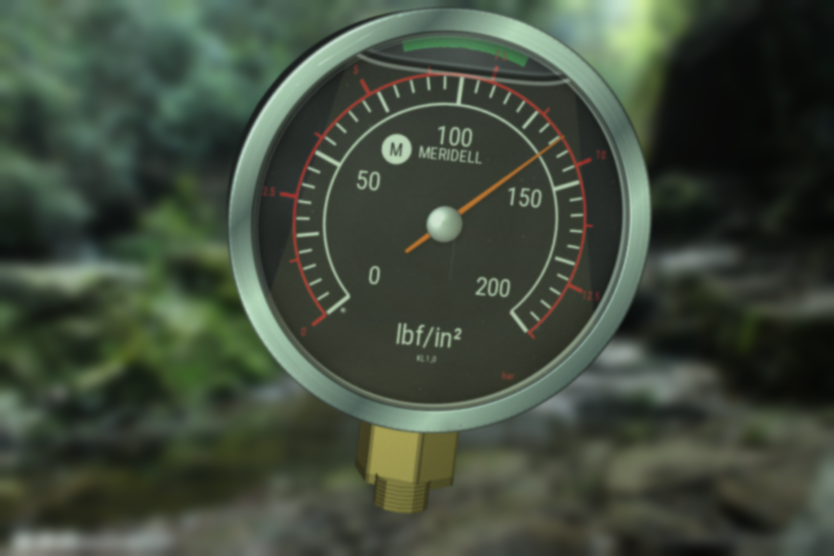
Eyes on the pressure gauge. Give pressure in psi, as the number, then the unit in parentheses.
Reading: 135 (psi)
